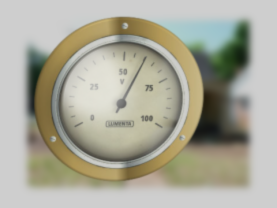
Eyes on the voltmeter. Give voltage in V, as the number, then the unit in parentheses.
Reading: 60 (V)
